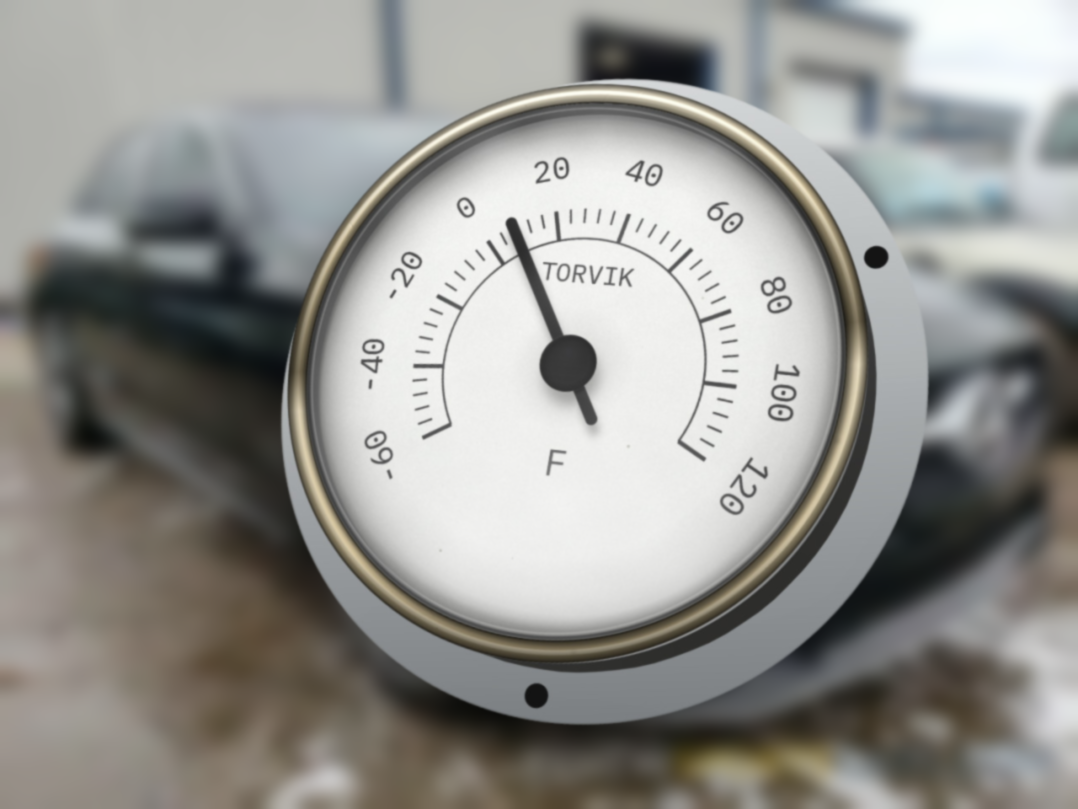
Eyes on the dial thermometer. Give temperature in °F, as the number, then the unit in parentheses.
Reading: 8 (°F)
